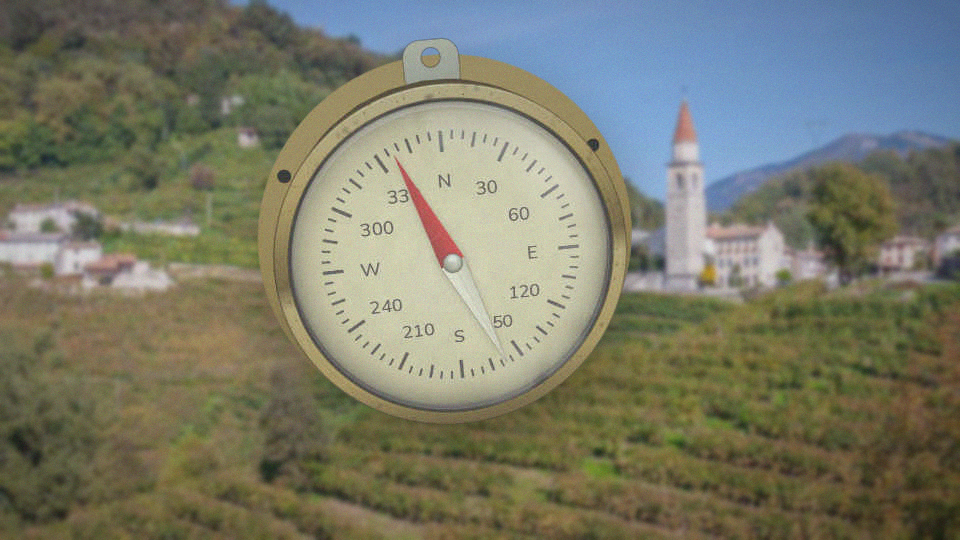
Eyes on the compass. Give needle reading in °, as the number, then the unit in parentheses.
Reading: 337.5 (°)
